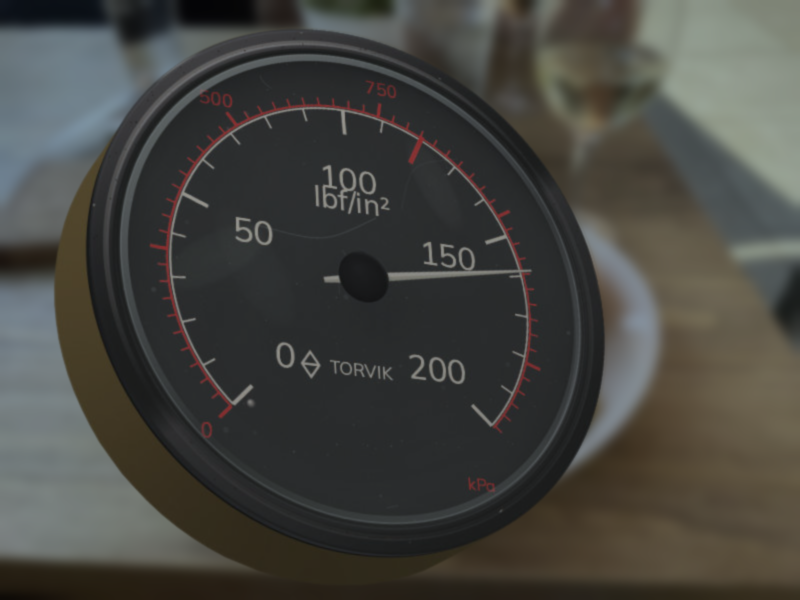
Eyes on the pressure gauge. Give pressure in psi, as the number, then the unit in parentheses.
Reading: 160 (psi)
